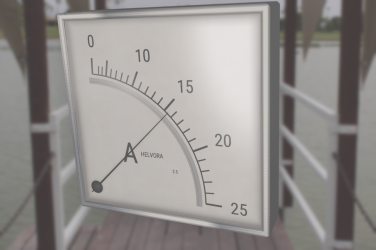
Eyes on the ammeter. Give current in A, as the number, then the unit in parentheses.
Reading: 15.5 (A)
